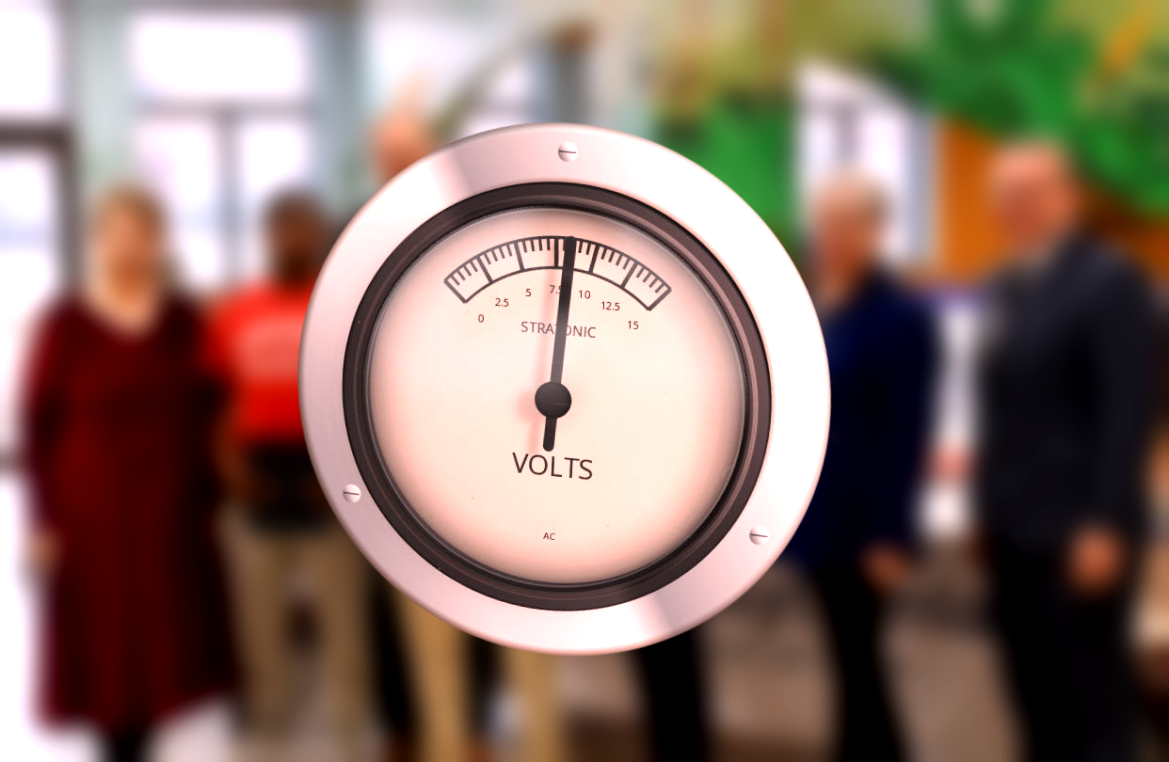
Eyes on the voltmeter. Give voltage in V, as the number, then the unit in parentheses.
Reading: 8.5 (V)
